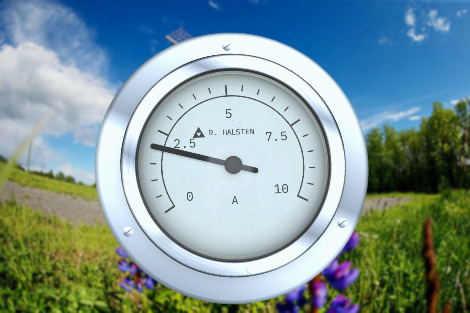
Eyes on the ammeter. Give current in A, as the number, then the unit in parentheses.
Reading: 2 (A)
